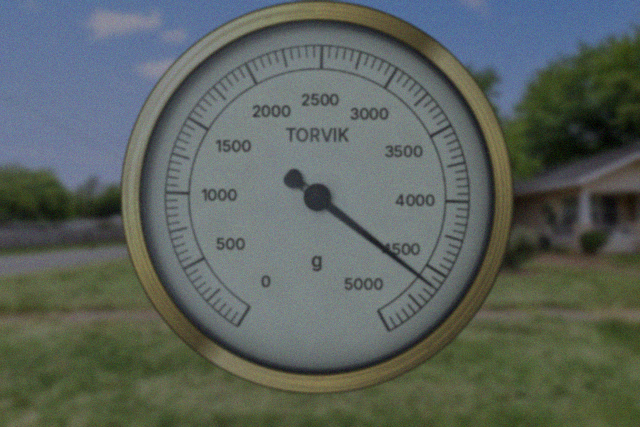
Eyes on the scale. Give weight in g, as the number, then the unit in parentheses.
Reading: 4600 (g)
